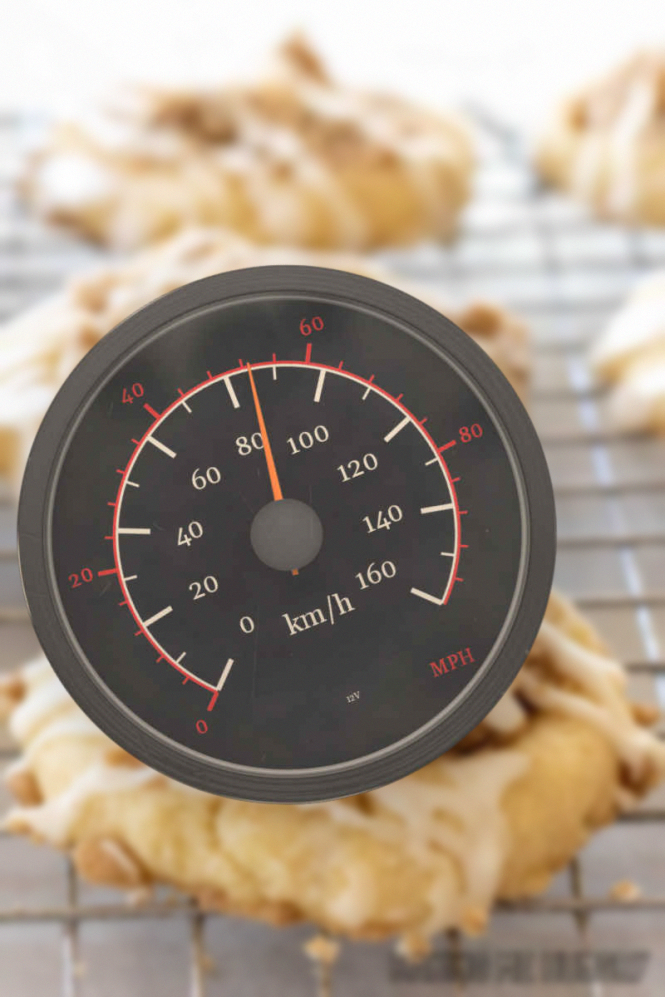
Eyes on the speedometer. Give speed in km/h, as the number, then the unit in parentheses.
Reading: 85 (km/h)
